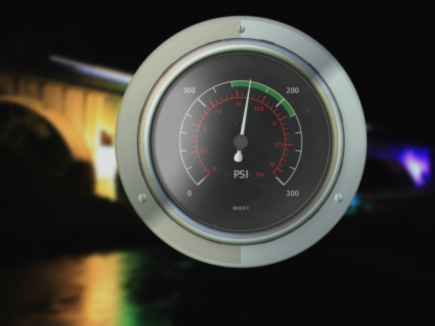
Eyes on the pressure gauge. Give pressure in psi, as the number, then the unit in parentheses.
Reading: 160 (psi)
